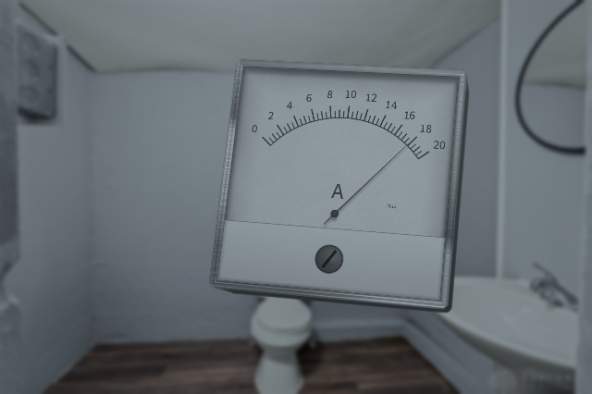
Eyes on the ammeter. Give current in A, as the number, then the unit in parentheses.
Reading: 18 (A)
